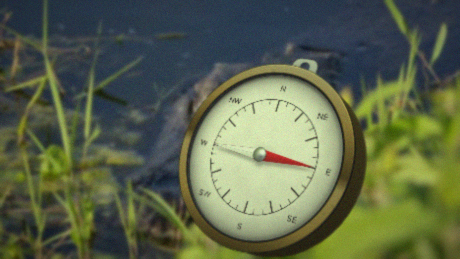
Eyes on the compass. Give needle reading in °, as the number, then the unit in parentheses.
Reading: 90 (°)
